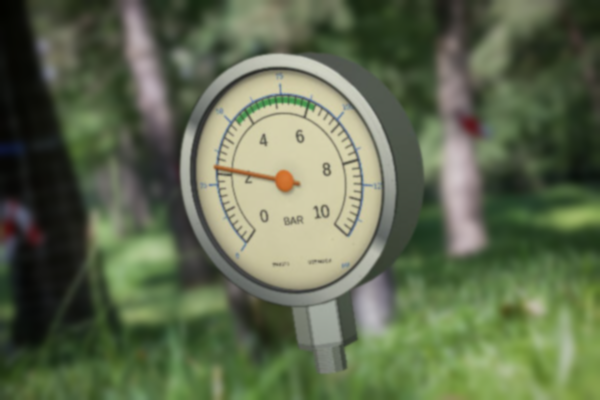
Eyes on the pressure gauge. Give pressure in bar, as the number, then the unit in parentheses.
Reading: 2.2 (bar)
